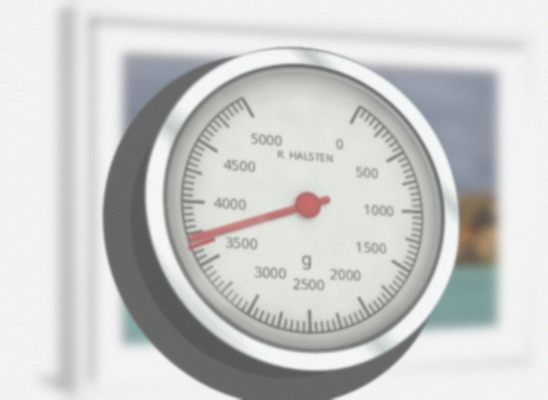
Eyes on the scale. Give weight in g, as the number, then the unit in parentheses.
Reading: 3700 (g)
